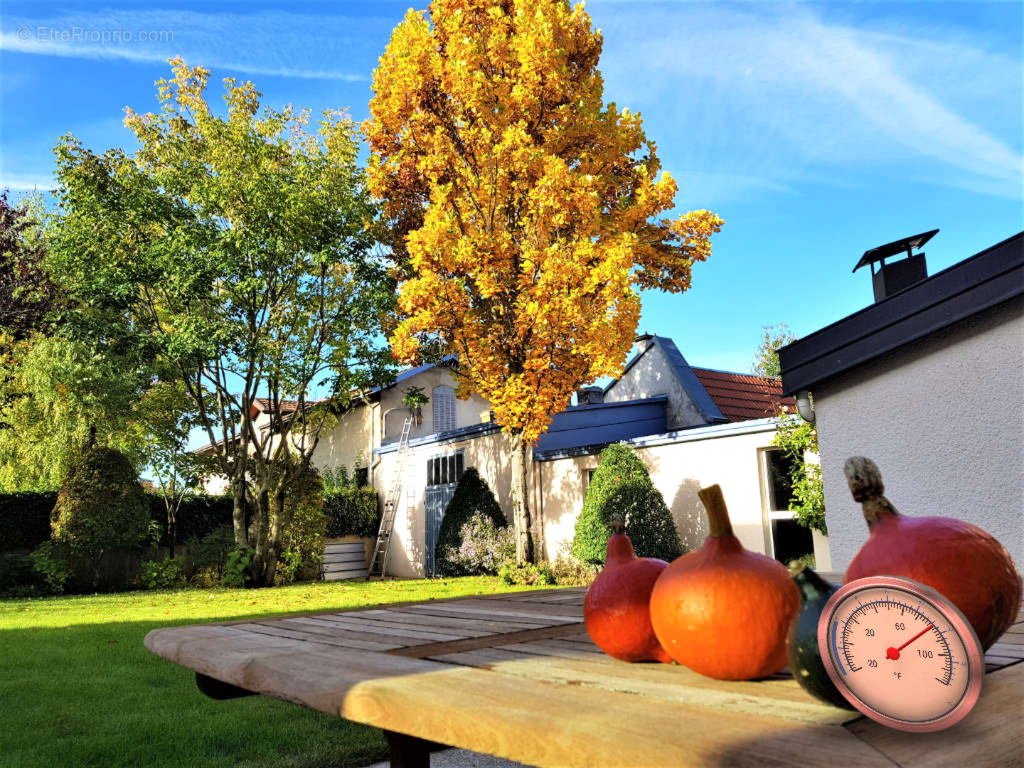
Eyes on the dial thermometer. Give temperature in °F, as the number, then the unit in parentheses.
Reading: 80 (°F)
